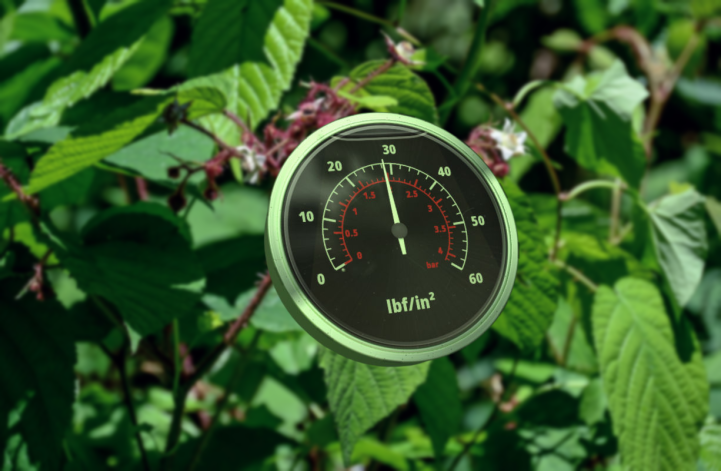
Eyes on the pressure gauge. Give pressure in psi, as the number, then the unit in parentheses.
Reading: 28 (psi)
